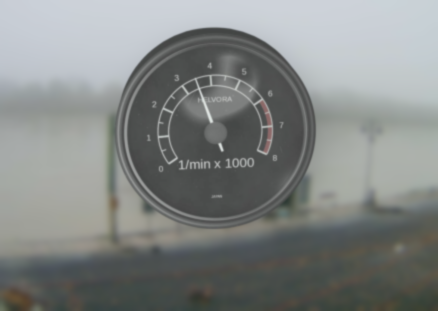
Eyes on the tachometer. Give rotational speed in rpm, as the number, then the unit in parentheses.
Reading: 3500 (rpm)
